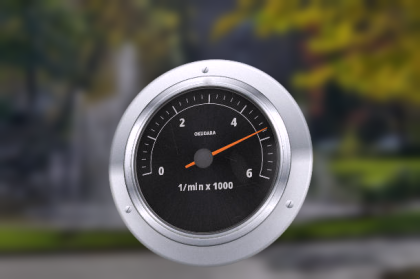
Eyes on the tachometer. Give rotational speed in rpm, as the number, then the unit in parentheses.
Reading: 4800 (rpm)
